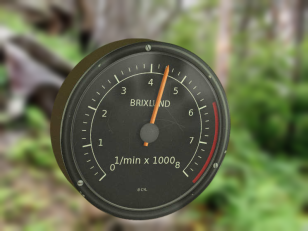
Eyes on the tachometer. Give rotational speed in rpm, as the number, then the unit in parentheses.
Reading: 4400 (rpm)
